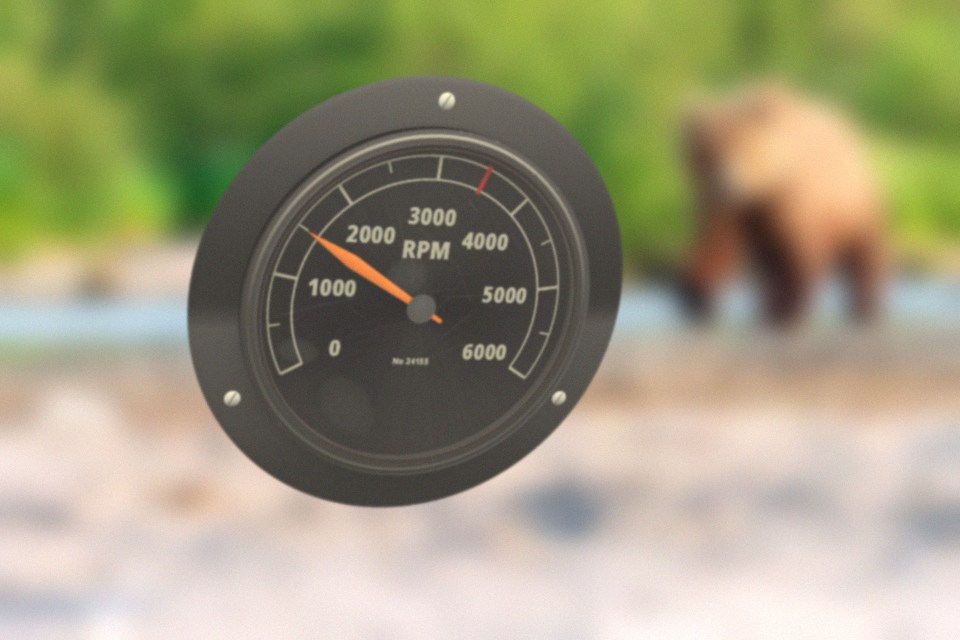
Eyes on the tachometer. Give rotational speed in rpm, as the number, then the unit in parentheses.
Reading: 1500 (rpm)
